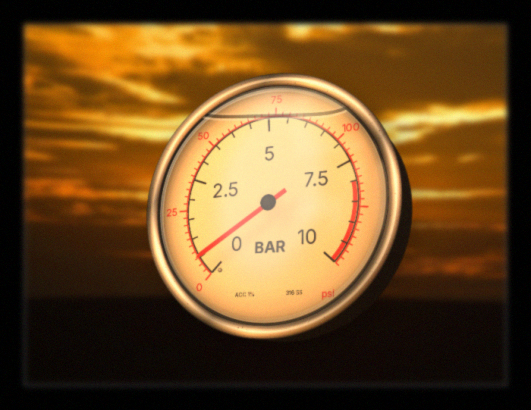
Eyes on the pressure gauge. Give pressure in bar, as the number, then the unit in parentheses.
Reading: 0.5 (bar)
